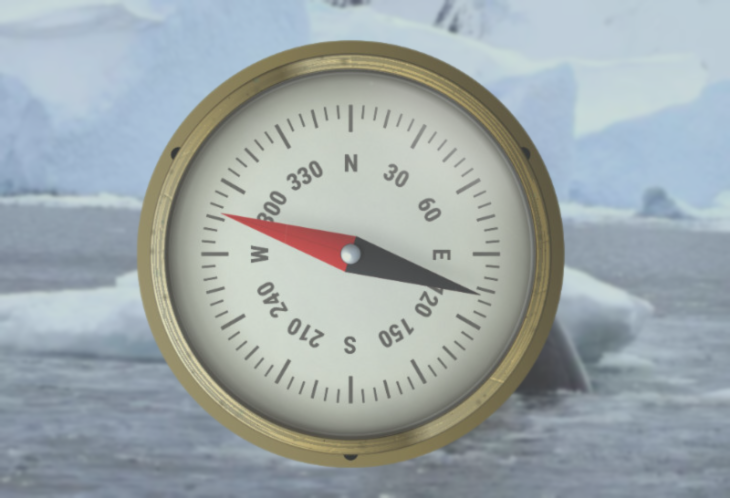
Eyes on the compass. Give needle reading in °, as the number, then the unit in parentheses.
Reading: 287.5 (°)
